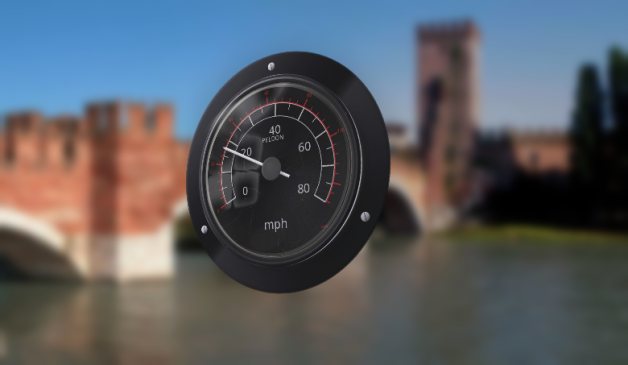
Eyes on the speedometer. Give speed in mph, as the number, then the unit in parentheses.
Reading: 17.5 (mph)
